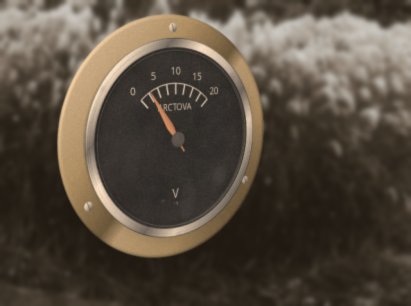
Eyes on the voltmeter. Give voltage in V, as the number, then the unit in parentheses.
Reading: 2.5 (V)
